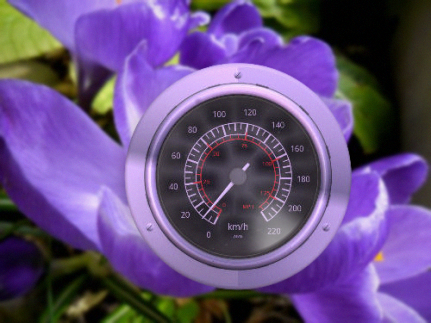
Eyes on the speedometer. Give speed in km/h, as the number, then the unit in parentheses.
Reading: 10 (km/h)
